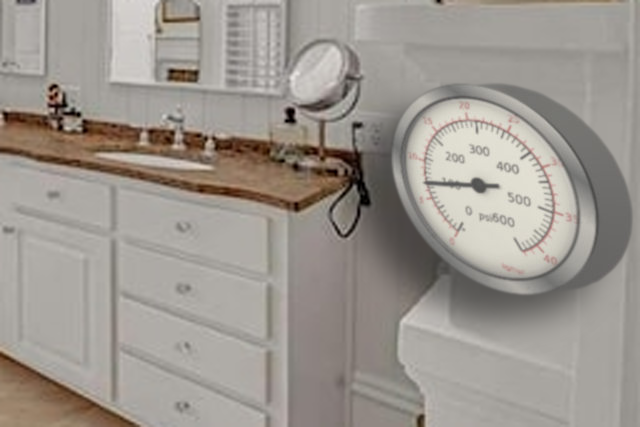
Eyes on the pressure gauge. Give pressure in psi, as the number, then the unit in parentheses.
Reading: 100 (psi)
